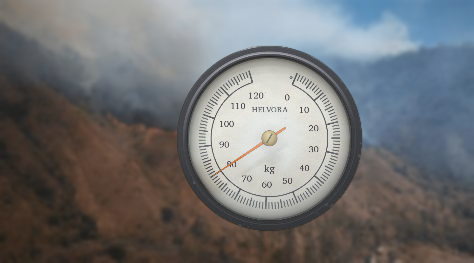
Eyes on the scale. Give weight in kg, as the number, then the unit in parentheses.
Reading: 80 (kg)
